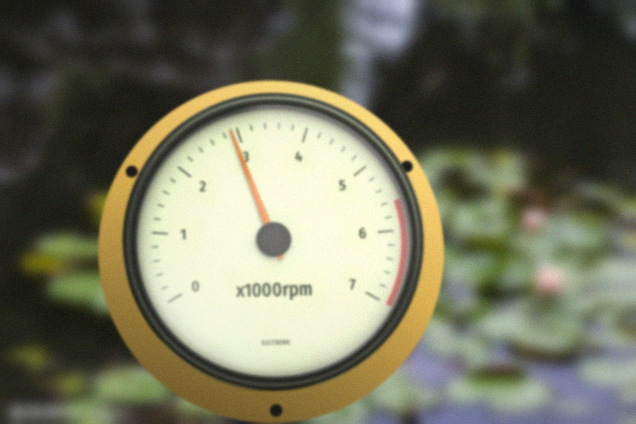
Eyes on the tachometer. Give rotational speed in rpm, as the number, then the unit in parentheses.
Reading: 2900 (rpm)
